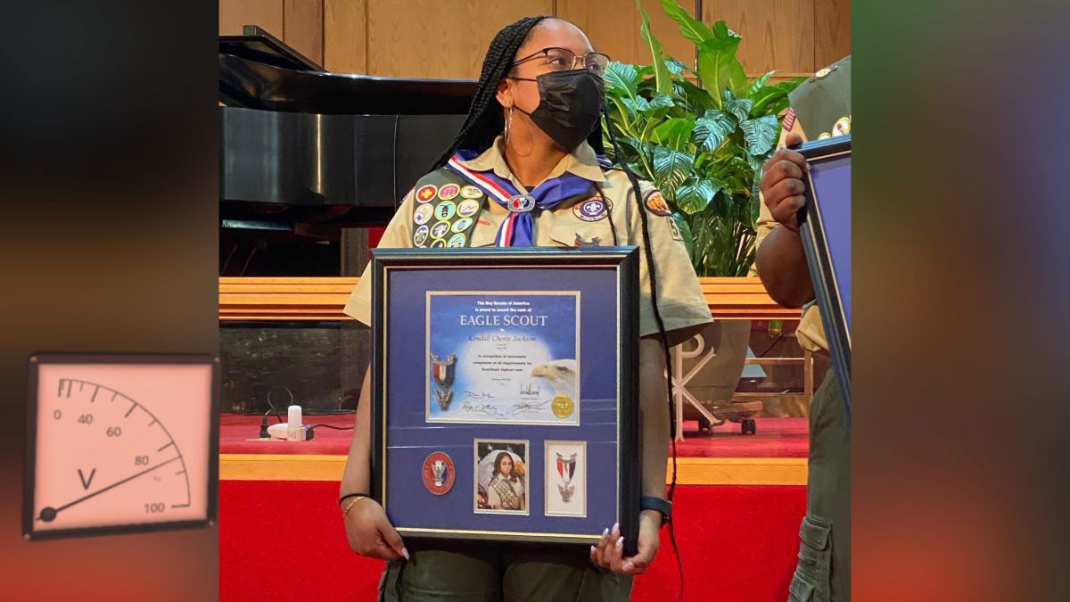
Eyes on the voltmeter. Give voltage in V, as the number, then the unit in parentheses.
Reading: 85 (V)
